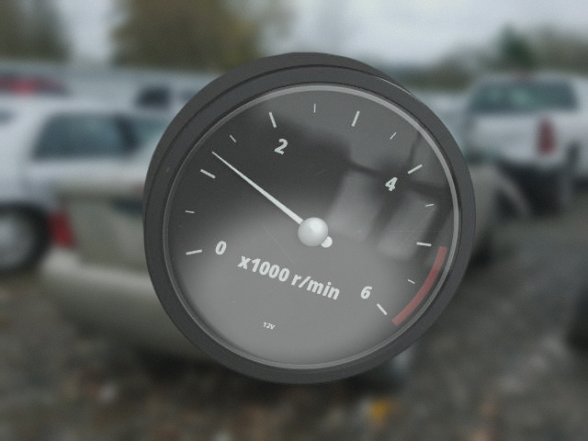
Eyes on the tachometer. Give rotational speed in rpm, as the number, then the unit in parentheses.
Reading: 1250 (rpm)
